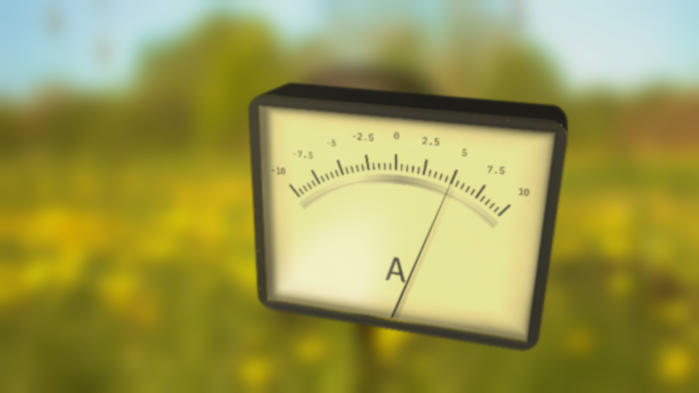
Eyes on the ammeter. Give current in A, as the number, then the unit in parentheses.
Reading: 5 (A)
